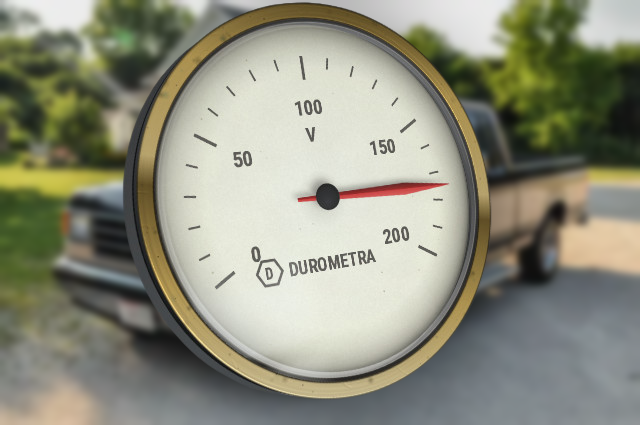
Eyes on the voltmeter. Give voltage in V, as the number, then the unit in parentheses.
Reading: 175 (V)
